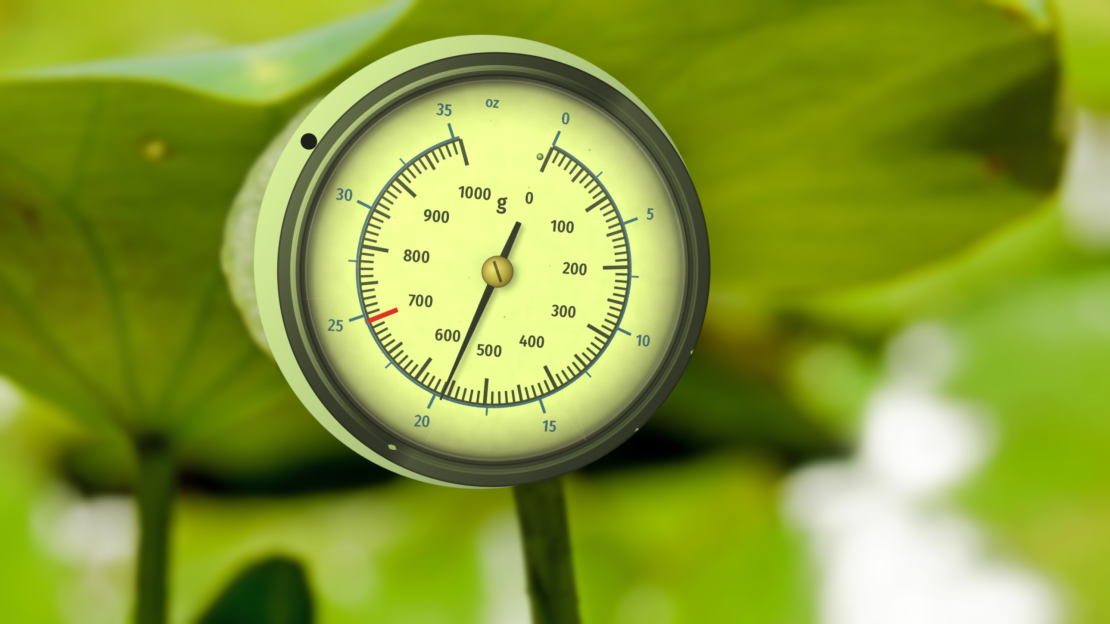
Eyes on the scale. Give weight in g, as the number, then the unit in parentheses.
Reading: 560 (g)
